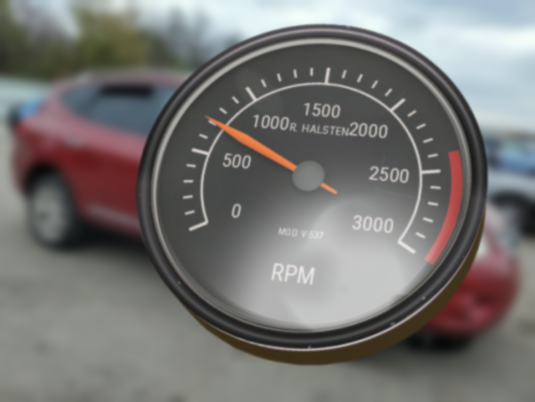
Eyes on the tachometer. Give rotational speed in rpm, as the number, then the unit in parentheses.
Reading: 700 (rpm)
